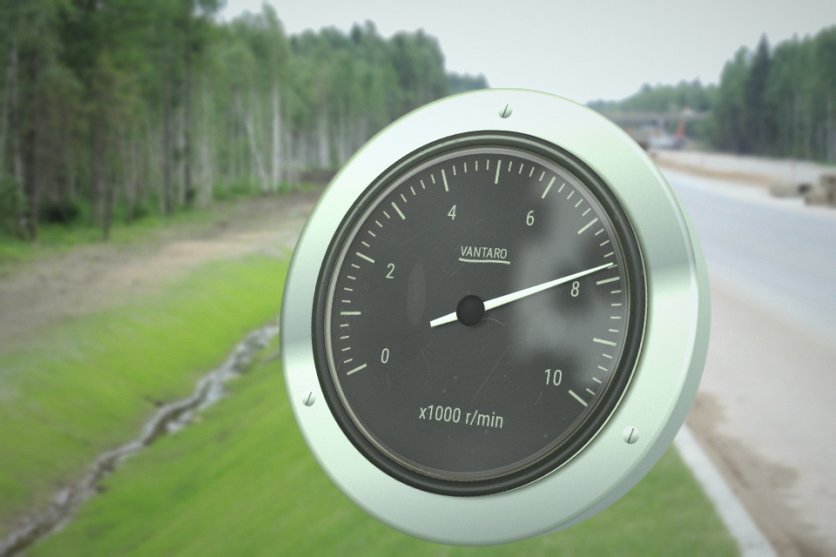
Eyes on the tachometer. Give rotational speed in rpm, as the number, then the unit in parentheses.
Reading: 7800 (rpm)
